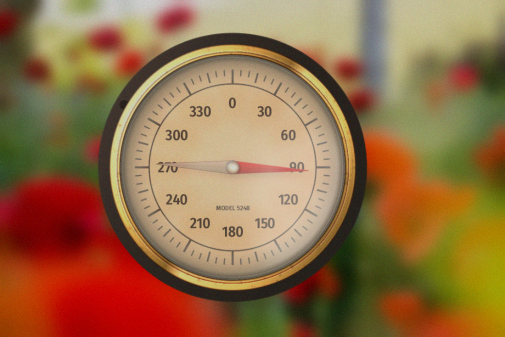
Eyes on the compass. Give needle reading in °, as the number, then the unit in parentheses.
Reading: 92.5 (°)
